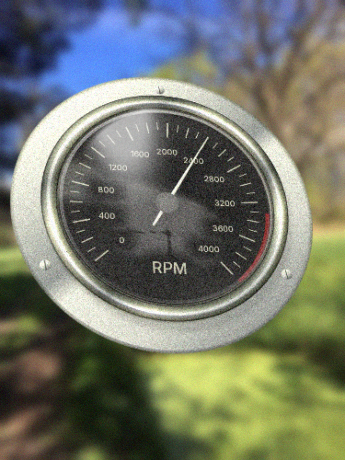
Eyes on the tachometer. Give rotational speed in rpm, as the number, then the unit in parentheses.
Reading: 2400 (rpm)
